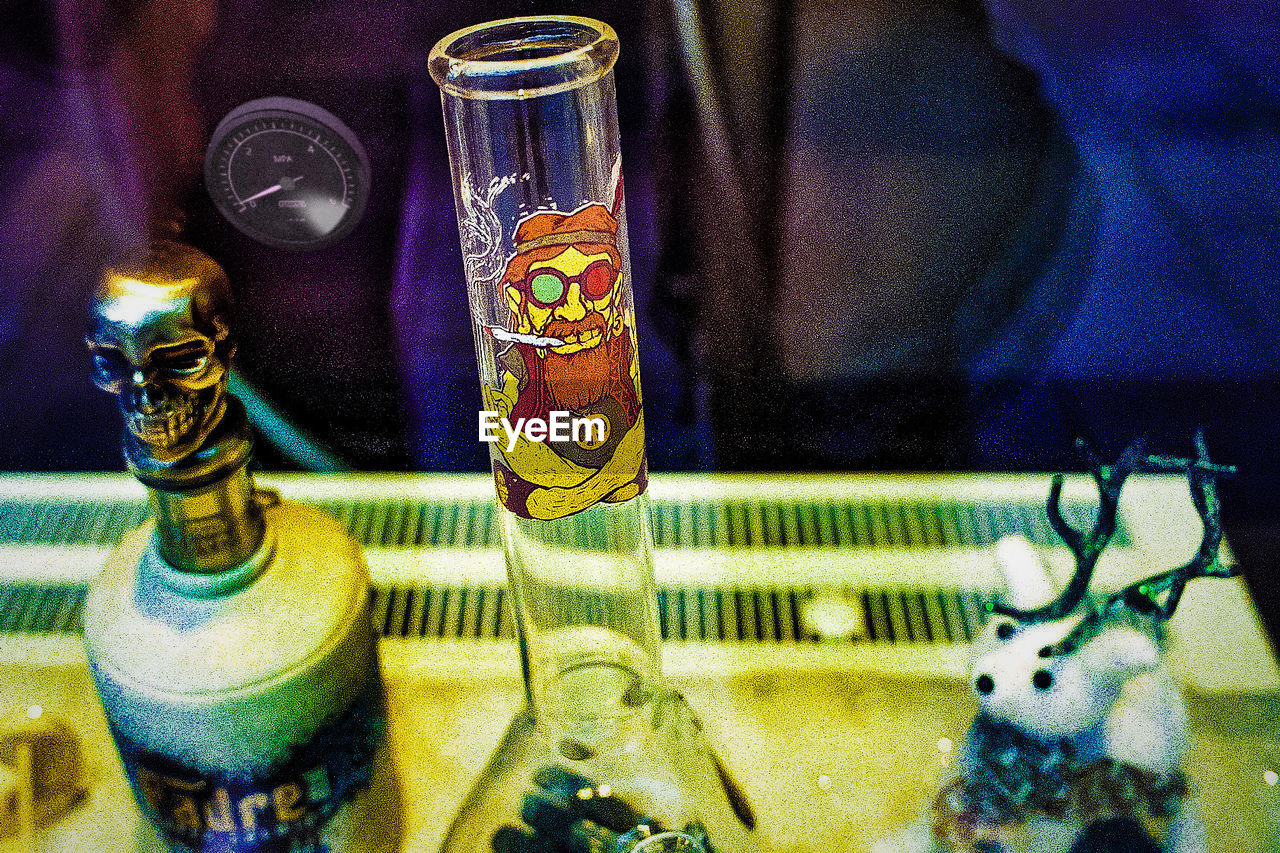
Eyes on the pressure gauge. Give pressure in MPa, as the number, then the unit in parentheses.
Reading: 0.2 (MPa)
